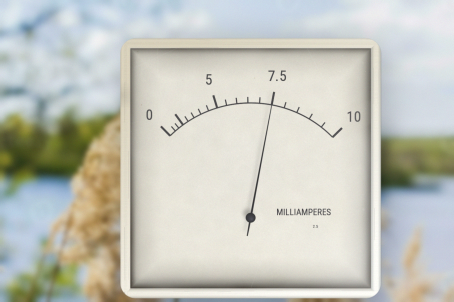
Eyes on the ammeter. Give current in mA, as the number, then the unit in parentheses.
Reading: 7.5 (mA)
